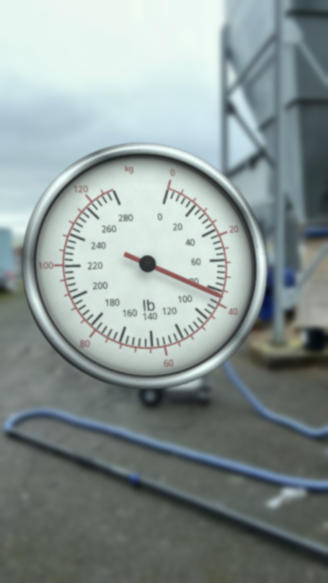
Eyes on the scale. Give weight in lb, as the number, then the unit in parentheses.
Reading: 84 (lb)
